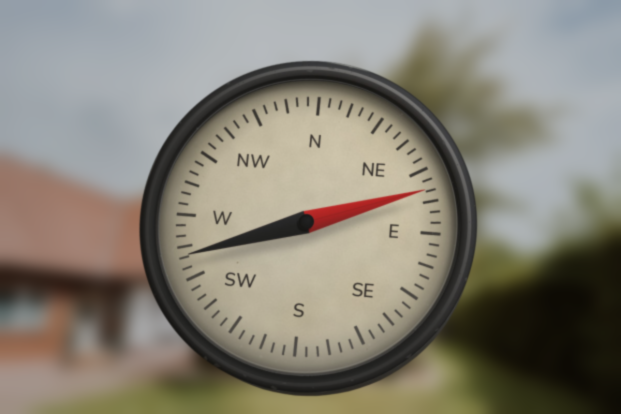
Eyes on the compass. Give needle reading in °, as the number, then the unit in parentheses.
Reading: 70 (°)
